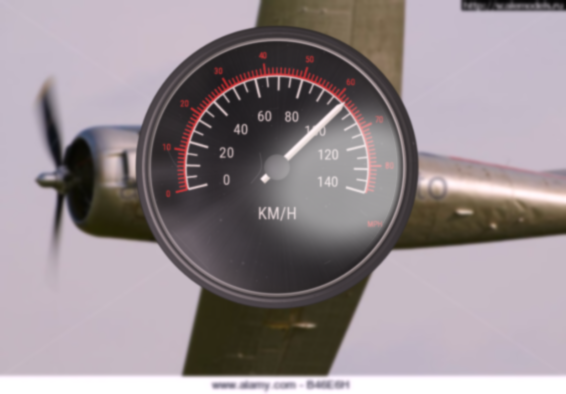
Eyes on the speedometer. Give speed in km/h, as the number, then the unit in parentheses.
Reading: 100 (km/h)
